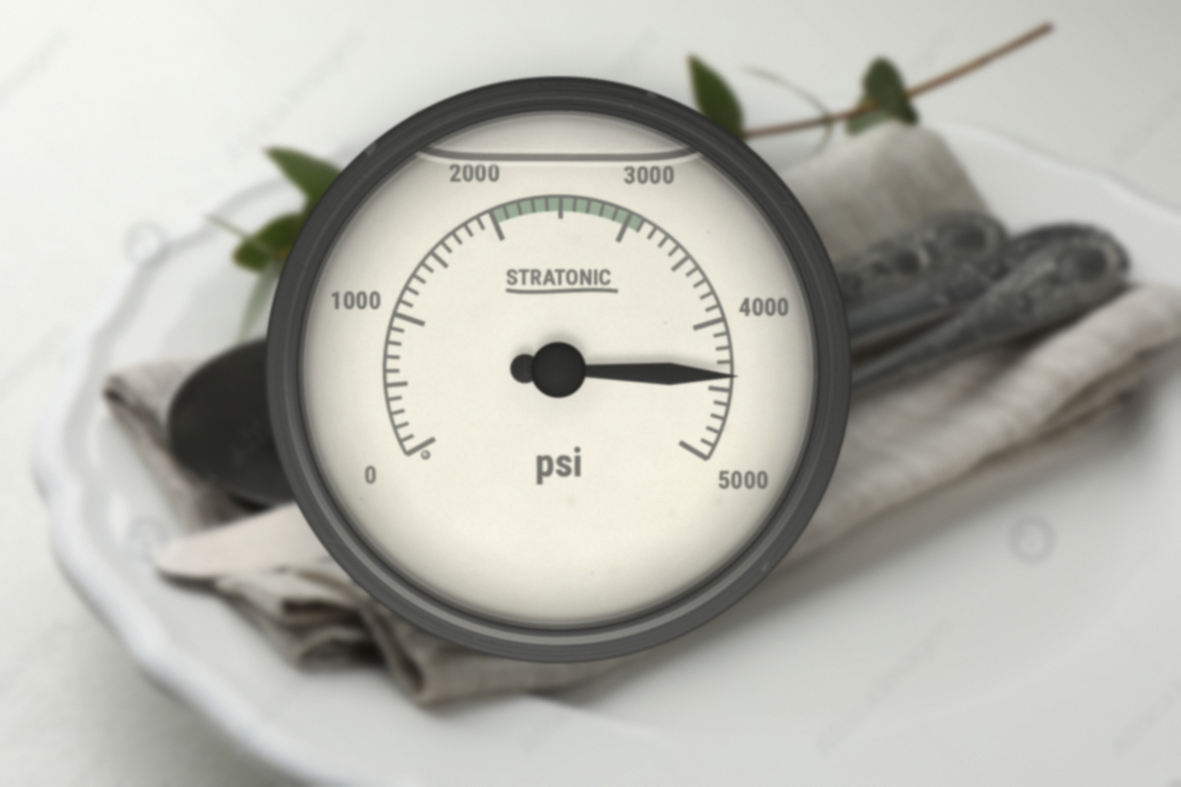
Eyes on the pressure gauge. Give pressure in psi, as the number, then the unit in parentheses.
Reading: 4400 (psi)
